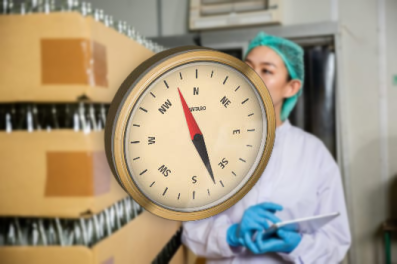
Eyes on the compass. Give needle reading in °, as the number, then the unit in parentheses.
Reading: 337.5 (°)
